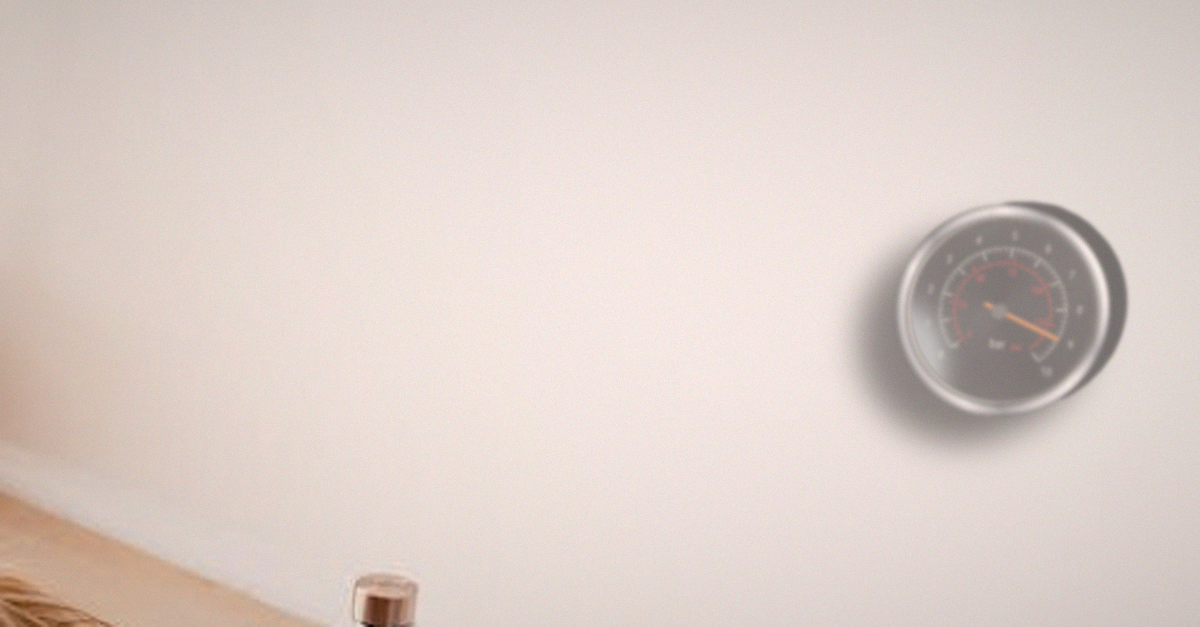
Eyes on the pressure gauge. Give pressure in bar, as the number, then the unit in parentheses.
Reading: 9 (bar)
